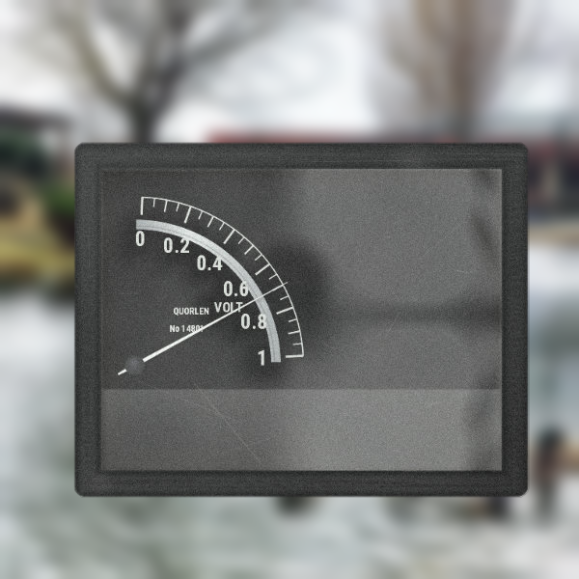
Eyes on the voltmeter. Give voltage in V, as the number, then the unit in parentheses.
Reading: 0.7 (V)
